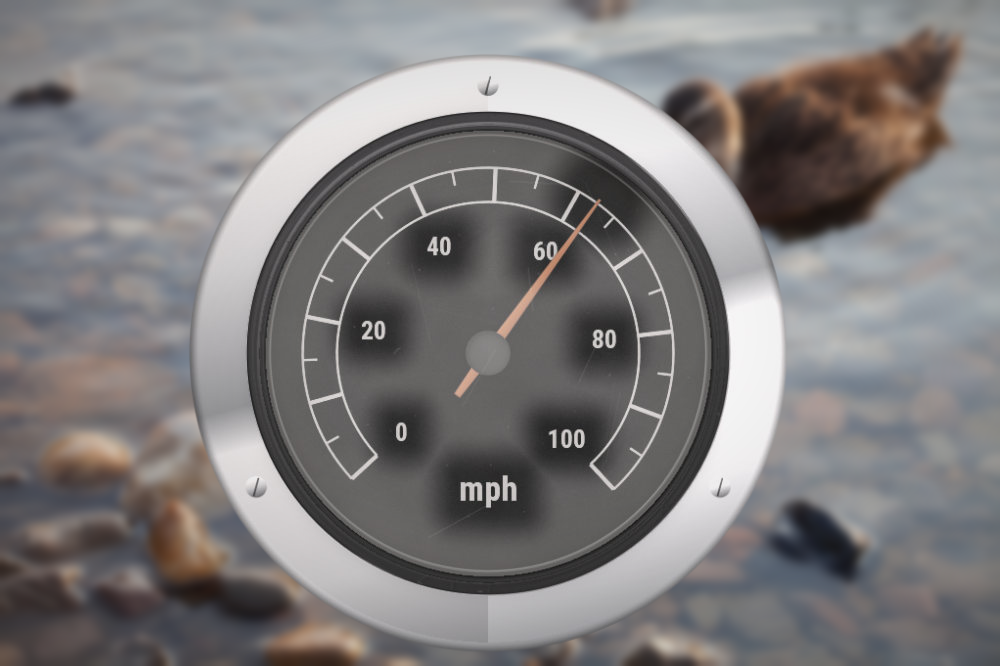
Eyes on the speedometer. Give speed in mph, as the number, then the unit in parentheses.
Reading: 62.5 (mph)
